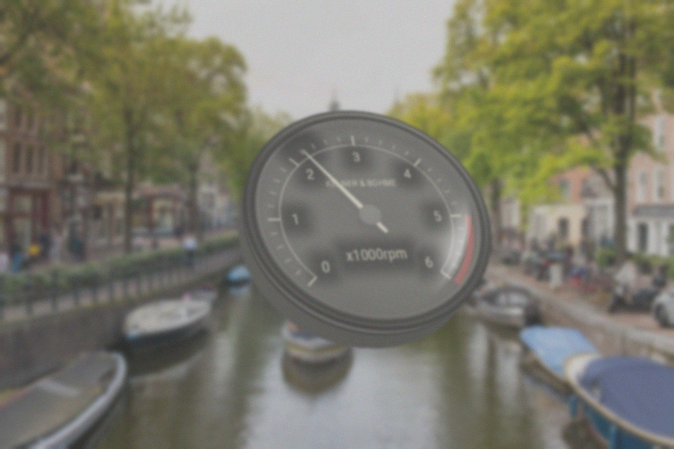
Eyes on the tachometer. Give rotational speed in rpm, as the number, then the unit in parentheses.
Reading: 2200 (rpm)
